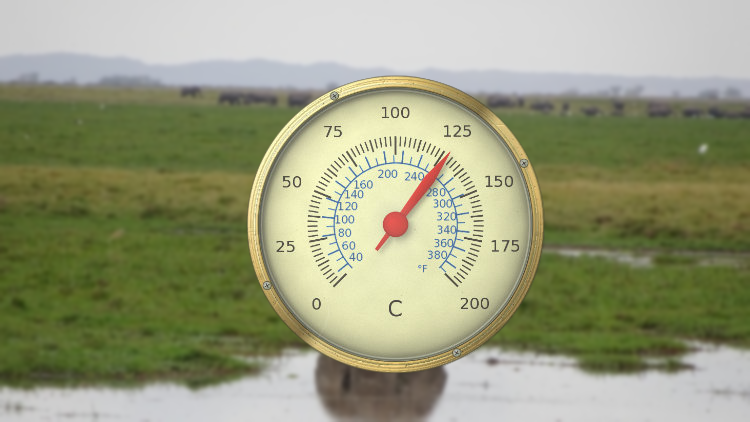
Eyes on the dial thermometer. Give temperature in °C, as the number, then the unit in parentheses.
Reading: 127.5 (°C)
